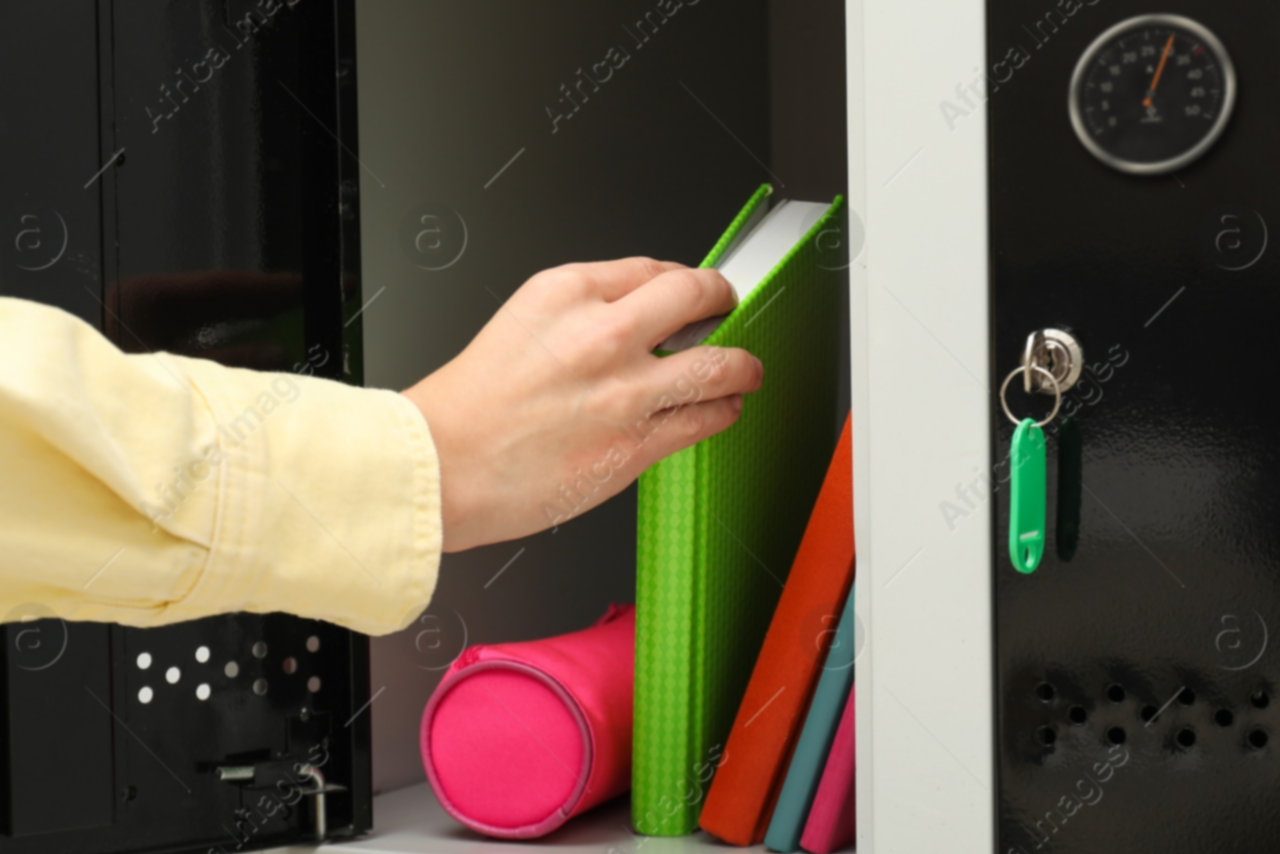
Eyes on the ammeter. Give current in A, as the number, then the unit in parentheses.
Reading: 30 (A)
